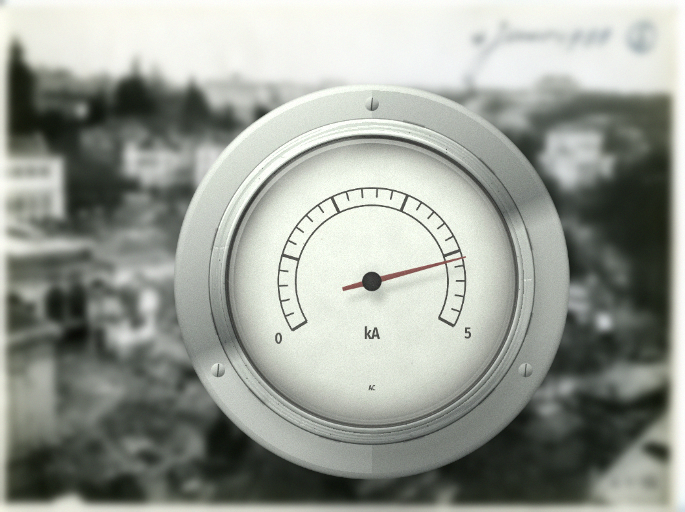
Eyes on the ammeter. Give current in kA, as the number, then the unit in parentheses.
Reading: 4.1 (kA)
